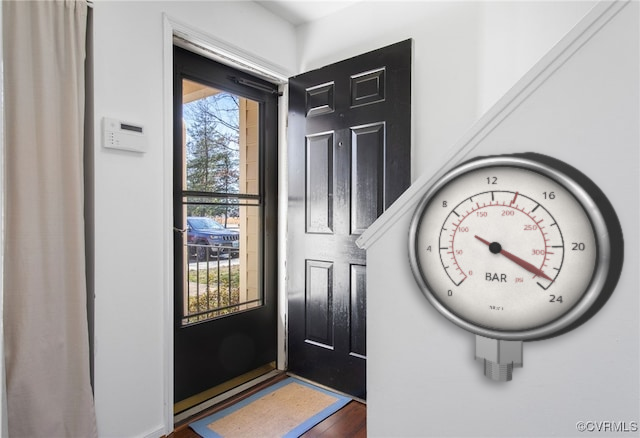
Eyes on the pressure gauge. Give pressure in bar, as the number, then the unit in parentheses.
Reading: 23 (bar)
